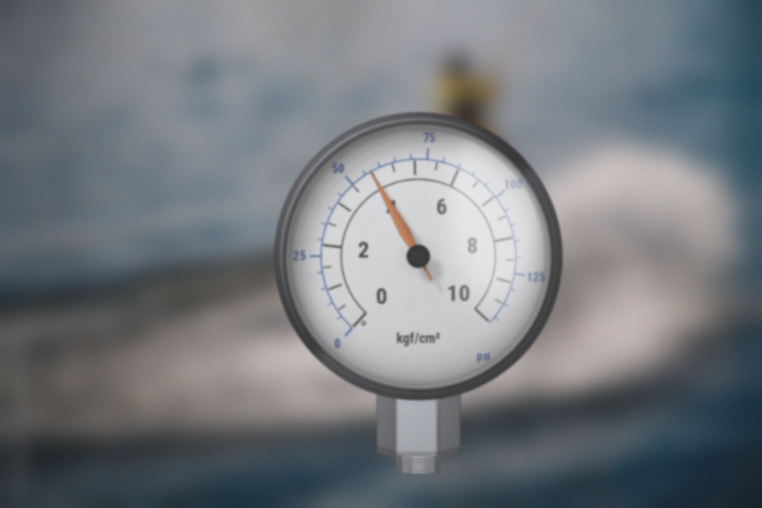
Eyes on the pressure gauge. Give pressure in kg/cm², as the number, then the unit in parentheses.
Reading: 4 (kg/cm²)
